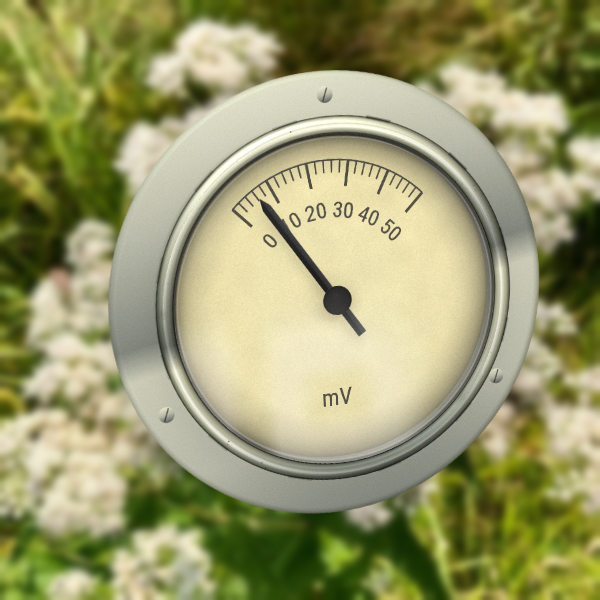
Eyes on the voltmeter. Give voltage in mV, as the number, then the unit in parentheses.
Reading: 6 (mV)
